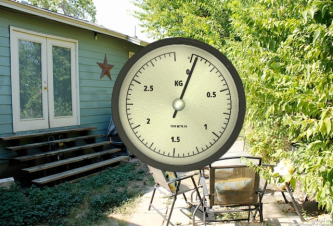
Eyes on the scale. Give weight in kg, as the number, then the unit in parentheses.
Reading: 0.05 (kg)
